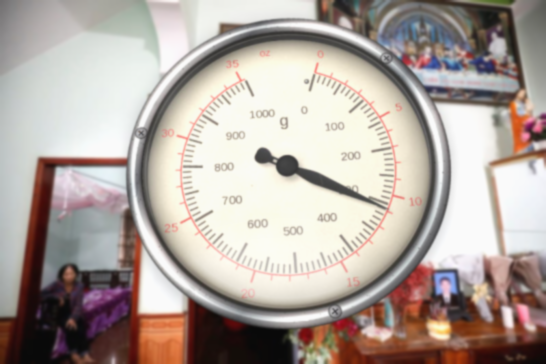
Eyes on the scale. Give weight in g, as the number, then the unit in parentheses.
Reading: 310 (g)
